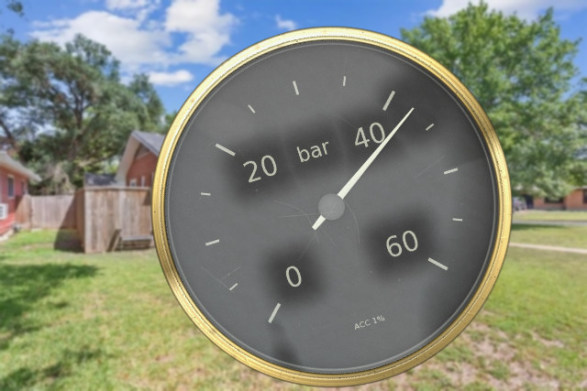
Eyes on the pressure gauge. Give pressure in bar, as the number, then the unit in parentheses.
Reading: 42.5 (bar)
